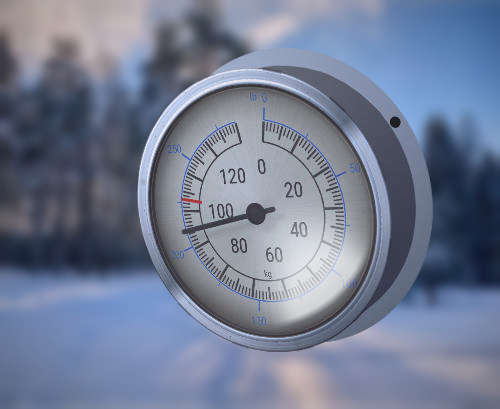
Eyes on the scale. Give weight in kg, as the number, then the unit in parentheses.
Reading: 95 (kg)
